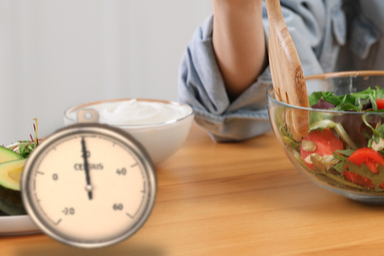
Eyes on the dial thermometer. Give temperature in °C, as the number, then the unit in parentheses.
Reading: 20 (°C)
